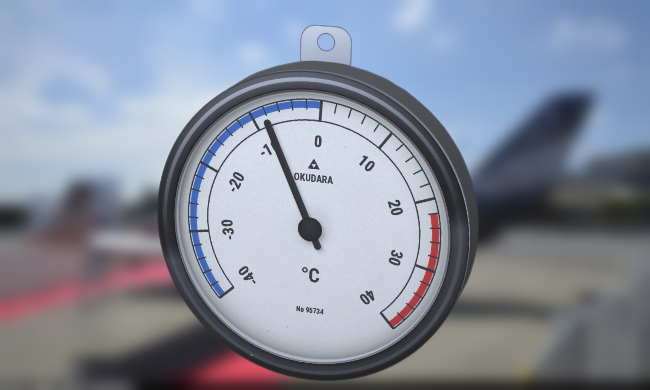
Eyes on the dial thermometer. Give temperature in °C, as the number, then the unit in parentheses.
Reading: -8 (°C)
